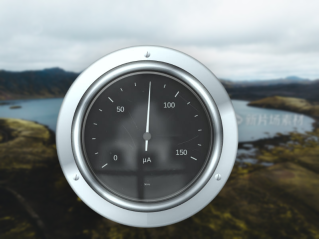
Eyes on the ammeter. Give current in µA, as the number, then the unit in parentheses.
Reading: 80 (µA)
